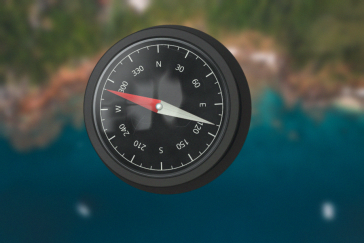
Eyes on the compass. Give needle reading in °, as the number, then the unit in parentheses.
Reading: 290 (°)
